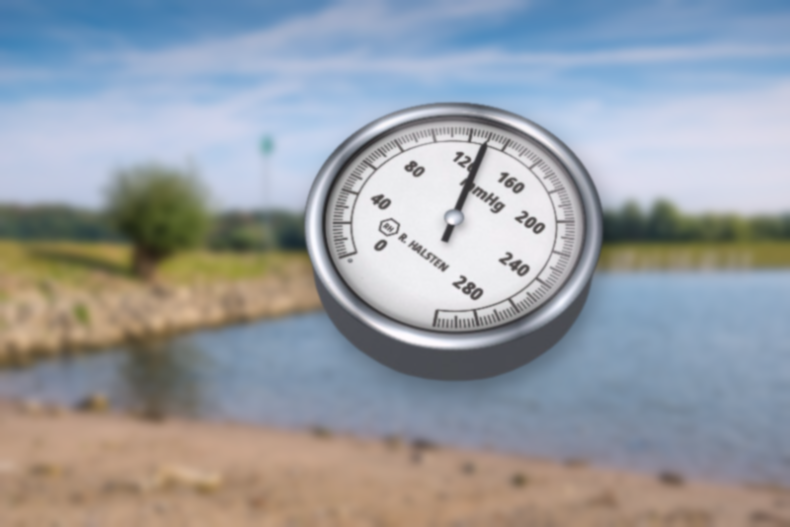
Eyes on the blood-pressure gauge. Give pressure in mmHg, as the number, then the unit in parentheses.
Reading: 130 (mmHg)
